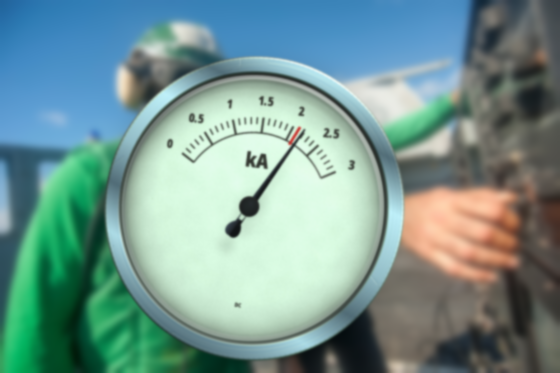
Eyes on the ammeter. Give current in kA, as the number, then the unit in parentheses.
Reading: 2.2 (kA)
